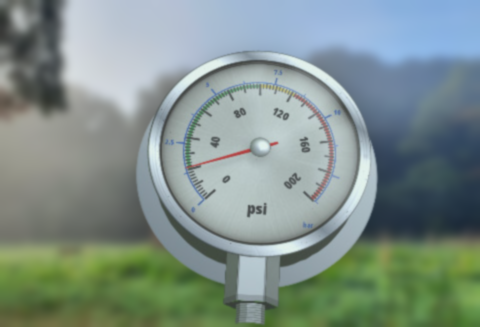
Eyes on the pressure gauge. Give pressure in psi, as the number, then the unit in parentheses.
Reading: 20 (psi)
